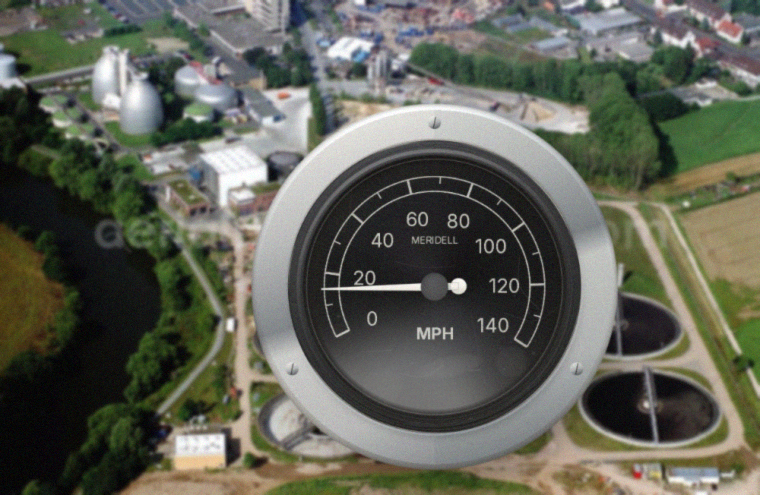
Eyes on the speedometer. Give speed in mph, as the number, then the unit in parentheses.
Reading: 15 (mph)
